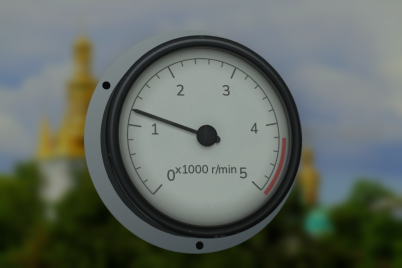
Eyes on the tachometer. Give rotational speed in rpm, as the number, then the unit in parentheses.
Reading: 1200 (rpm)
